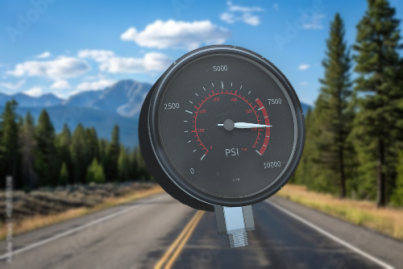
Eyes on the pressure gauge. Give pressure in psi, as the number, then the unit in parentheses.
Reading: 8500 (psi)
